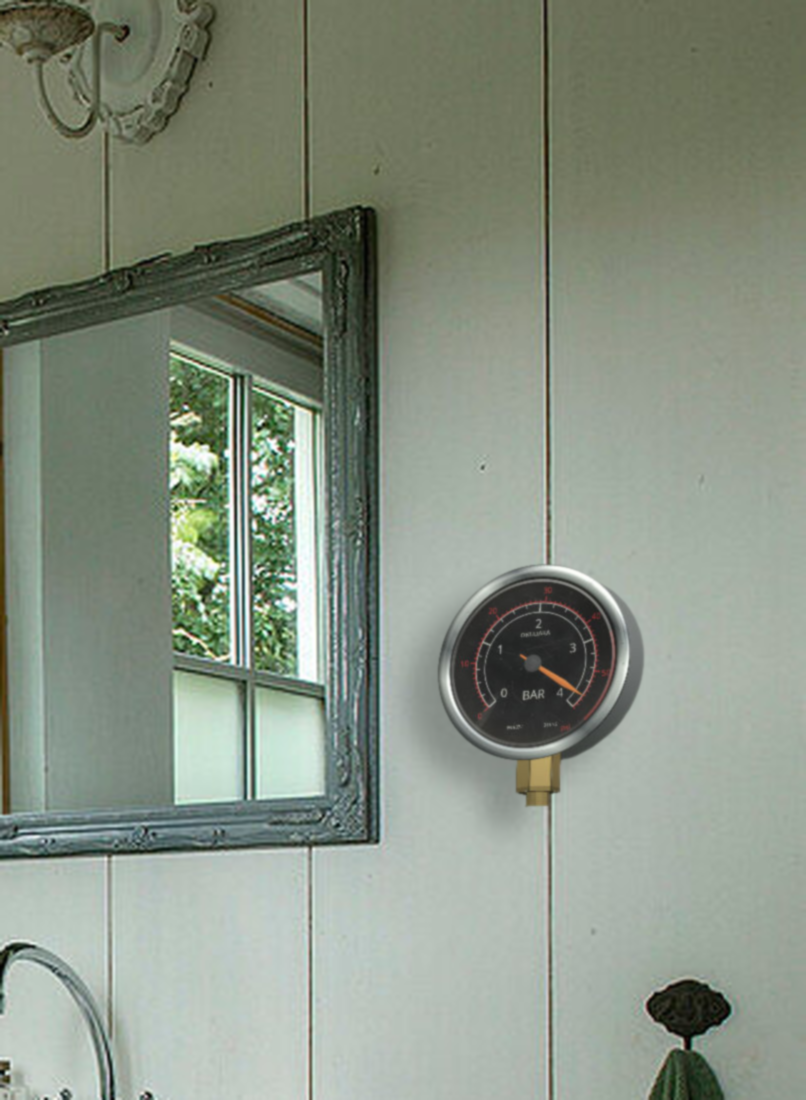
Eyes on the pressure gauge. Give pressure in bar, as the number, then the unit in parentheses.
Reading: 3.8 (bar)
